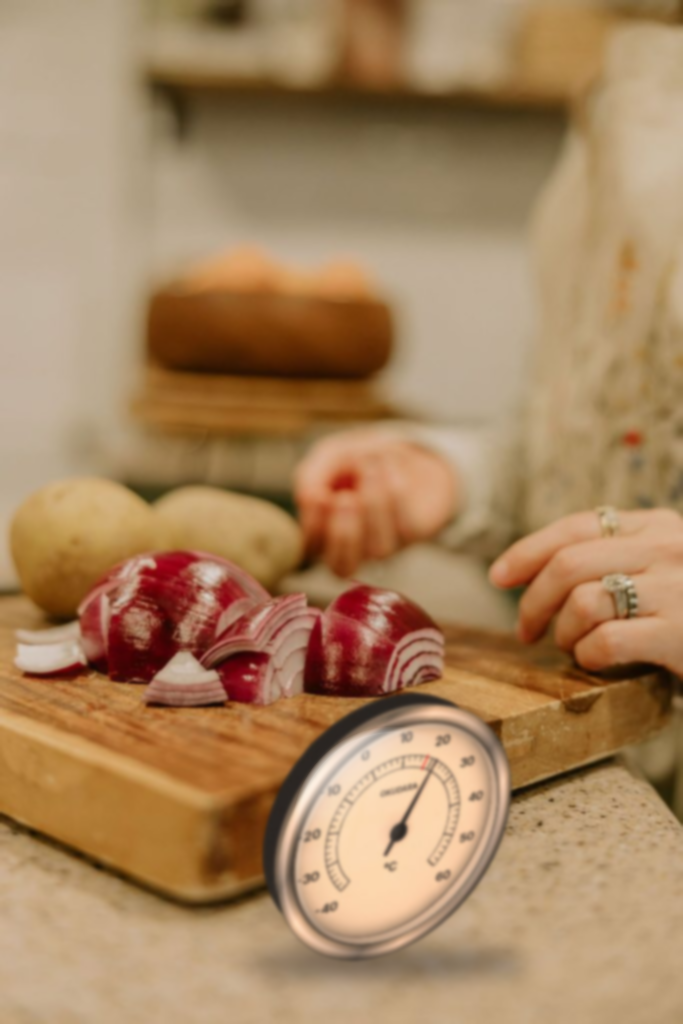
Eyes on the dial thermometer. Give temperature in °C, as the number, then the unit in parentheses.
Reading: 20 (°C)
